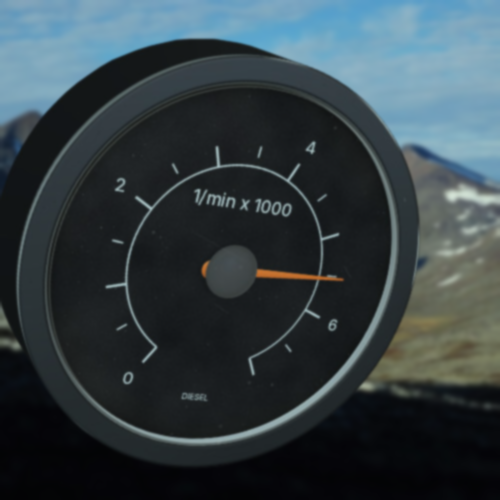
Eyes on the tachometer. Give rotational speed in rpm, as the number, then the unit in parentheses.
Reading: 5500 (rpm)
